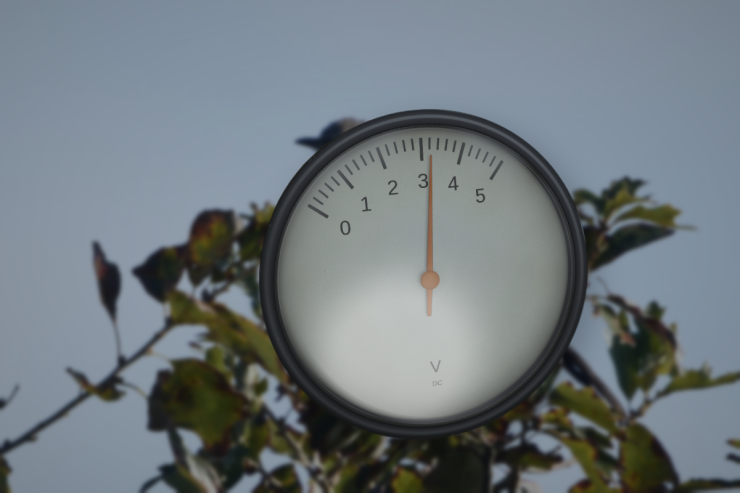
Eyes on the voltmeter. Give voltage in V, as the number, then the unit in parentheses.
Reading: 3.2 (V)
